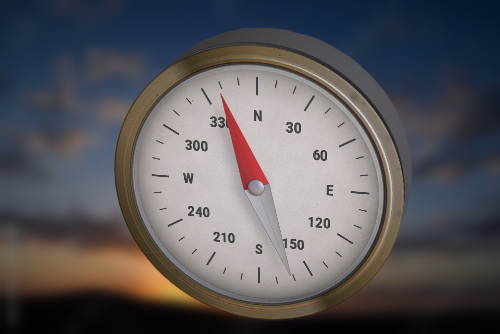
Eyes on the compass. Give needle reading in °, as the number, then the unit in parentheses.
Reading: 340 (°)
